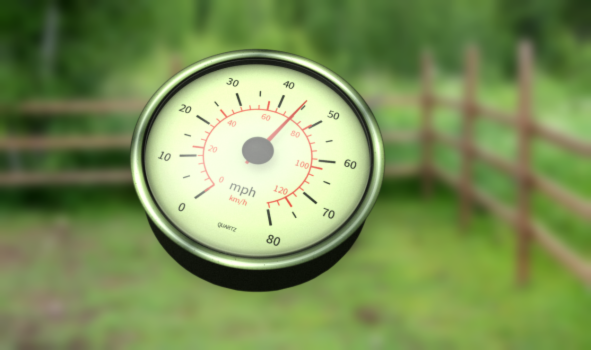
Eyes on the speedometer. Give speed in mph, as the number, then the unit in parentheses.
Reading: 45 (mph)
